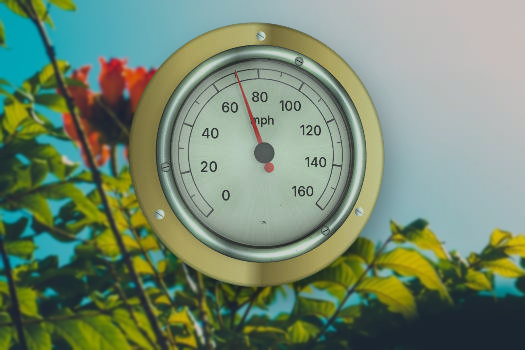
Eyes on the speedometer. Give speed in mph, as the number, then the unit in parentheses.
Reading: 70 (mph)
